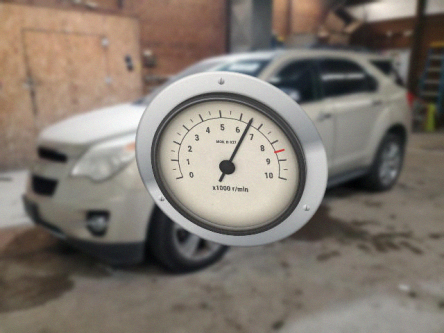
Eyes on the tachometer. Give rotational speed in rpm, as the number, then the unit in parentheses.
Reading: 6500 (rpm)
